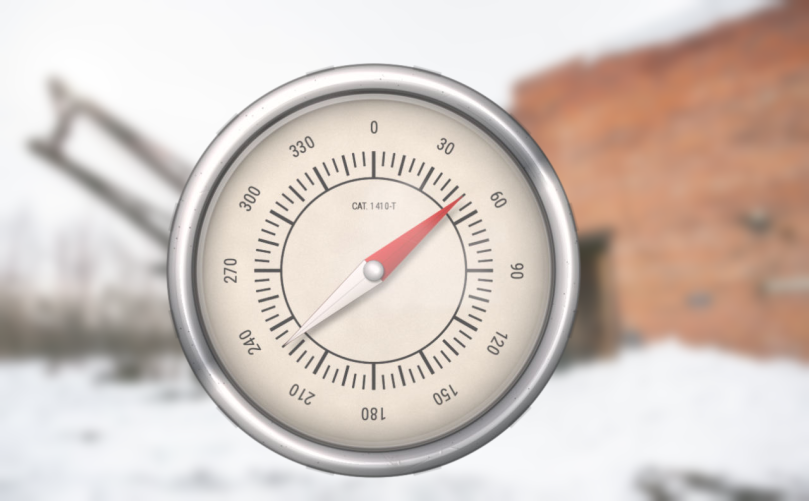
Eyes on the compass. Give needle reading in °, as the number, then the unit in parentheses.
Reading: 50 (°)
